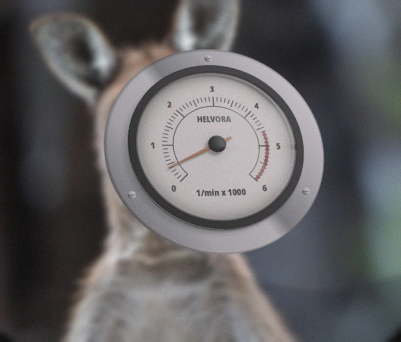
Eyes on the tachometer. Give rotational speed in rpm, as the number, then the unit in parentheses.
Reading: 400 (rpm)
